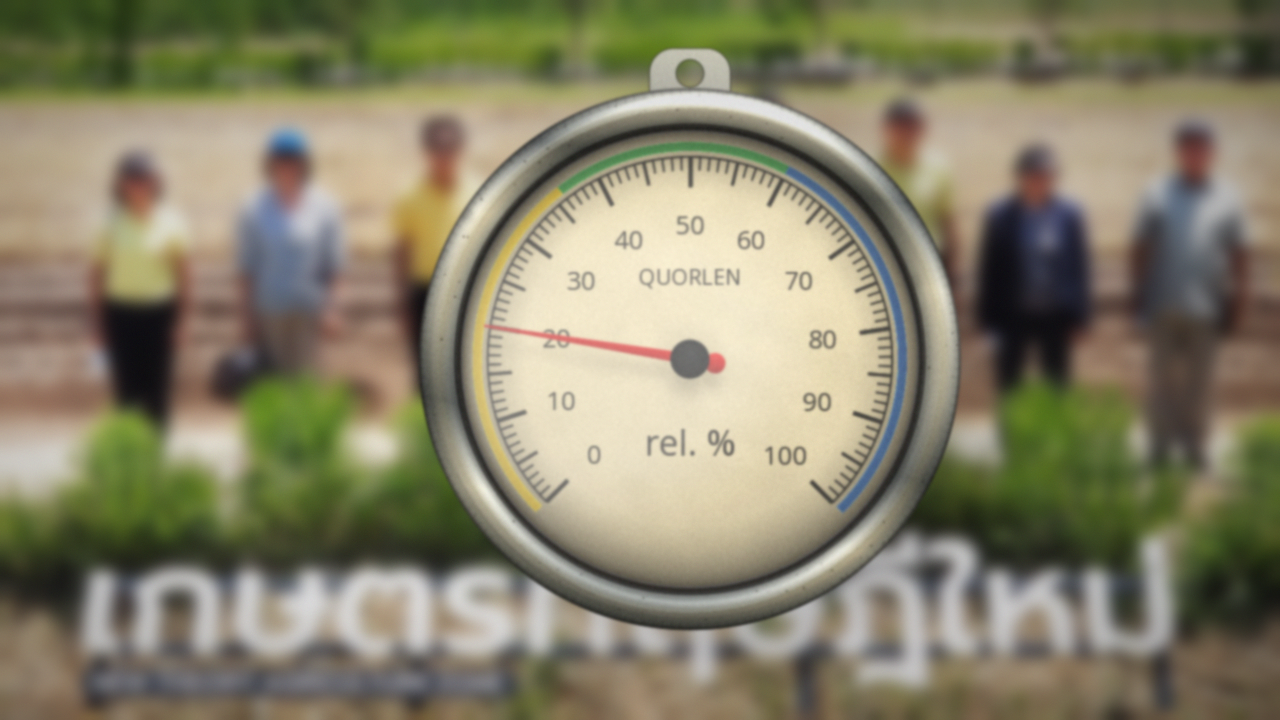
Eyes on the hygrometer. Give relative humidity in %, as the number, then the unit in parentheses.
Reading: 20 (%)
